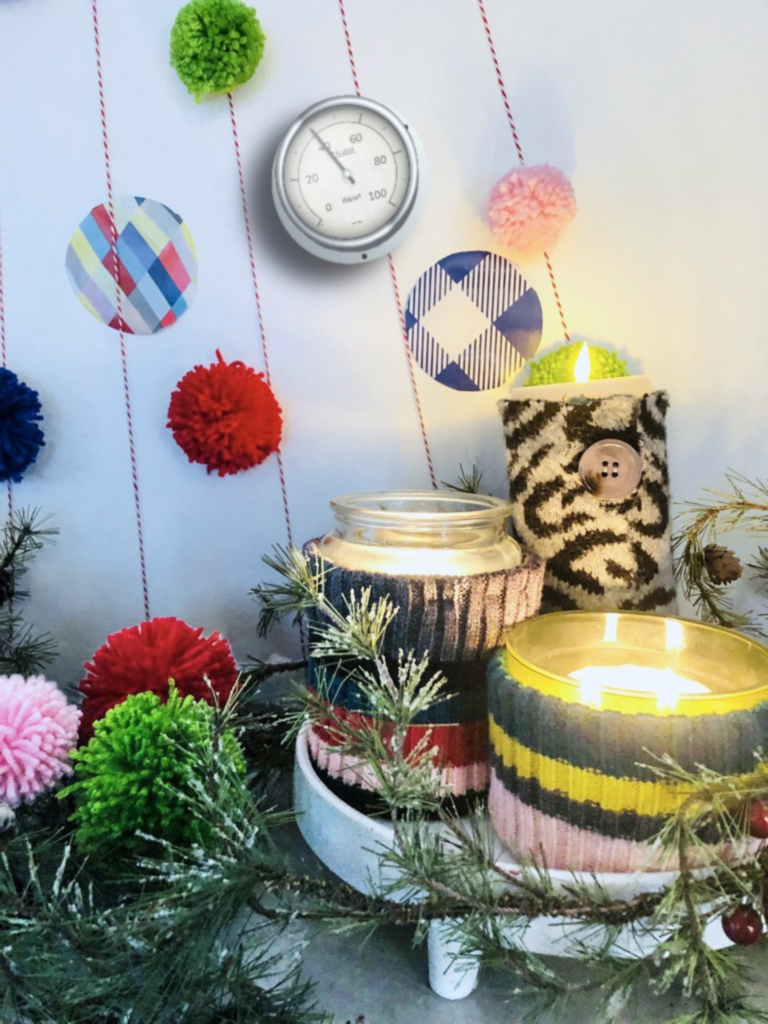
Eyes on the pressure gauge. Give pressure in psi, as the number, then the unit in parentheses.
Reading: 40 (psi)
